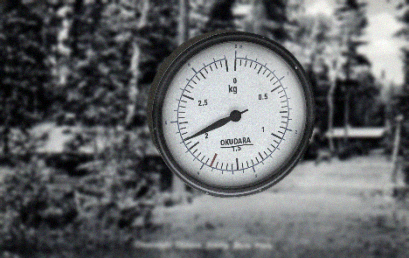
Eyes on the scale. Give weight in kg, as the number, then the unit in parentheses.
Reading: 2.1 (kg)
